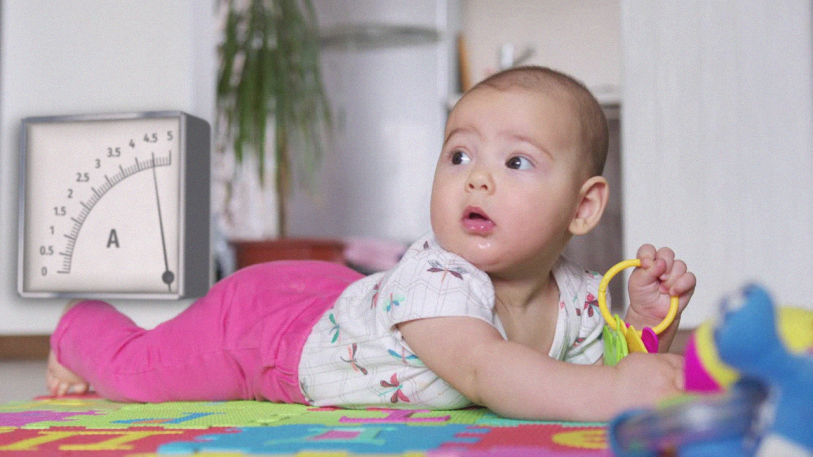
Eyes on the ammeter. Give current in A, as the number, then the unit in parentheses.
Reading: 4.5 (A)
